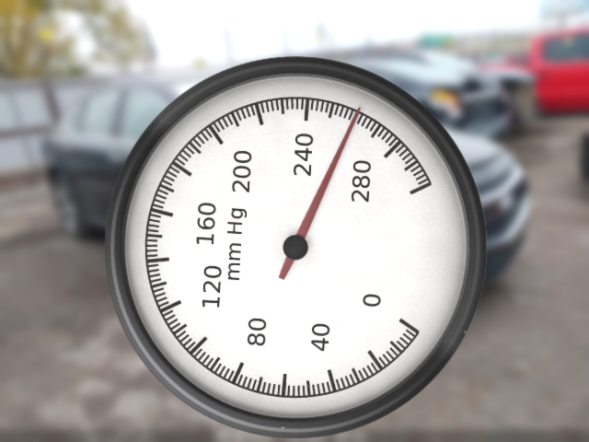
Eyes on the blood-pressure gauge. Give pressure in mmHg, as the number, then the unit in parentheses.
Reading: 260 (mmHg)
